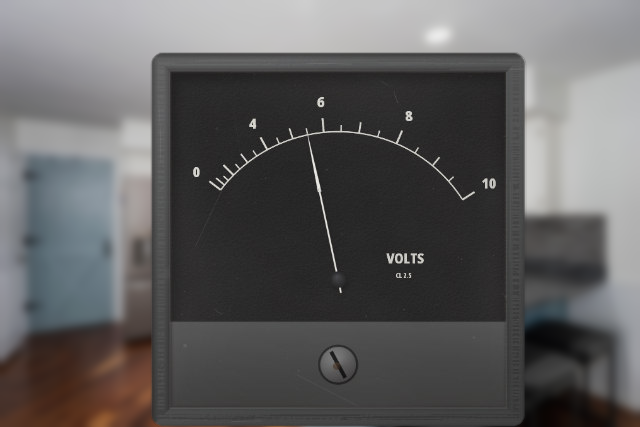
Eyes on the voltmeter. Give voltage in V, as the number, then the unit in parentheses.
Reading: 5.5 (V)
